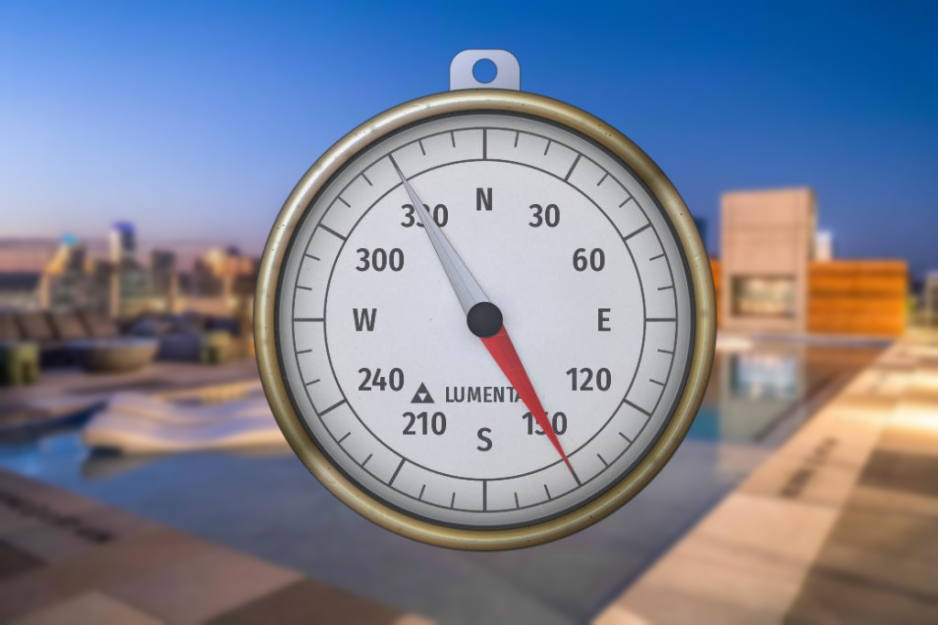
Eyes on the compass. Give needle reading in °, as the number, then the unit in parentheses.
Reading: 150 (°)
